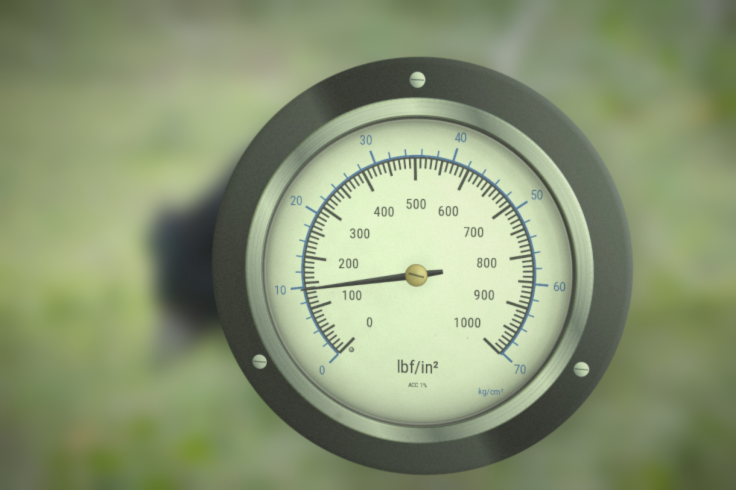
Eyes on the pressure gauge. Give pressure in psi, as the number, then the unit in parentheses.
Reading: 140 (psi)
